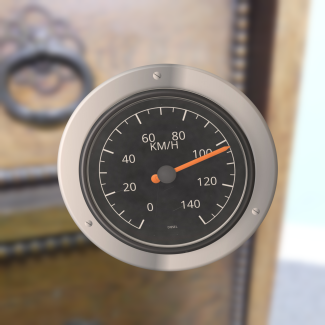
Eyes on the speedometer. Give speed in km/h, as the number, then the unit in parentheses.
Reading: 102.5 (km/h)
